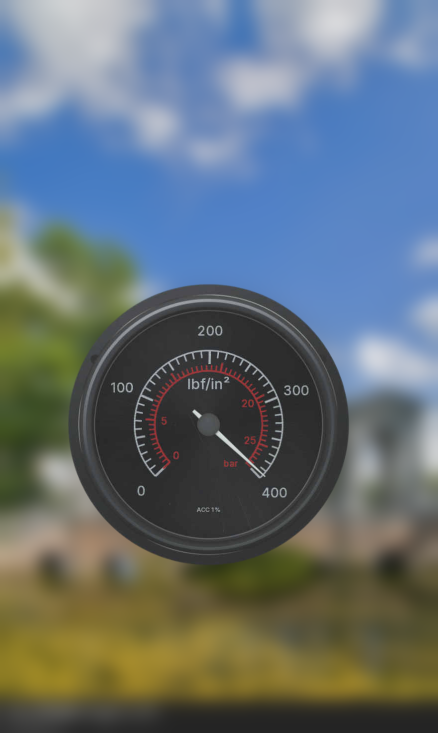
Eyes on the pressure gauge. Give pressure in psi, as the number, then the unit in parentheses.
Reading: 395 (psi)
